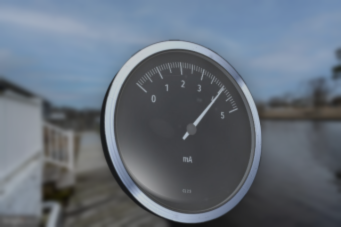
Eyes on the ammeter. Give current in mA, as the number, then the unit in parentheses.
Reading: 4 (mA)
